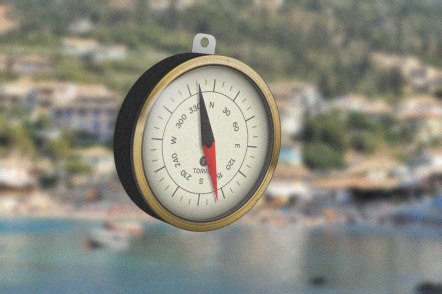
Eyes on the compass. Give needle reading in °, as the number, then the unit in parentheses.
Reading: 160 (°)
